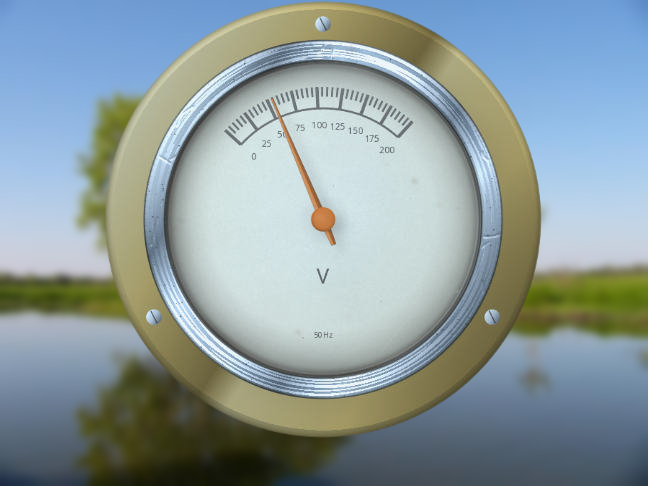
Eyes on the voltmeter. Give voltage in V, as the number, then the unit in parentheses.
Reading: 55 (V)
